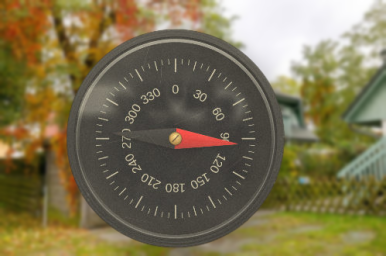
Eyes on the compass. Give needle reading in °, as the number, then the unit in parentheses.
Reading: 95 (°)
